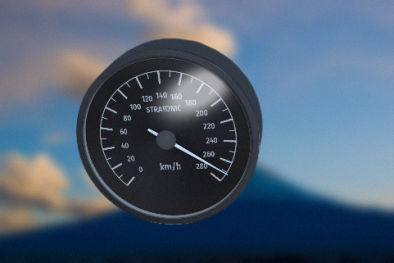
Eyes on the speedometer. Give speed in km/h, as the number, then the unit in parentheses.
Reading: 270 (km/h)
